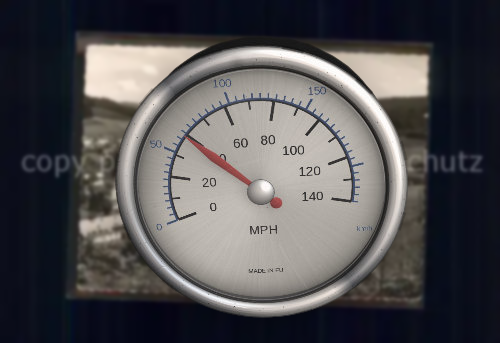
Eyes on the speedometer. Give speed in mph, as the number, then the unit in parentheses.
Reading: 40 (mph)
